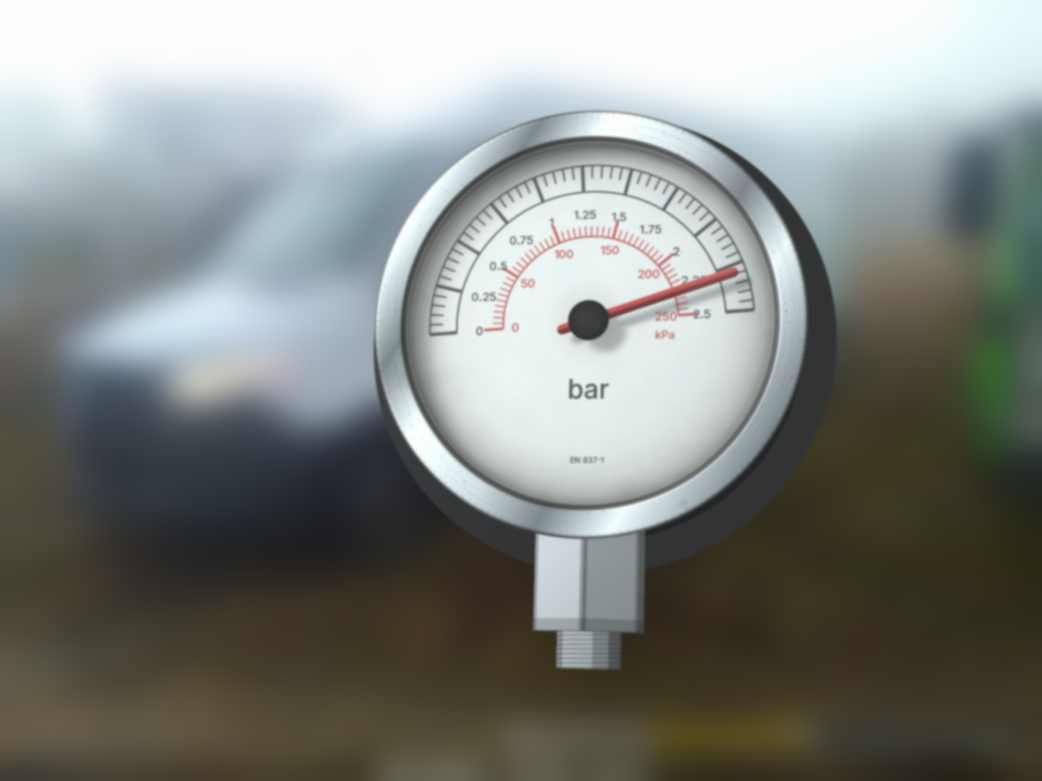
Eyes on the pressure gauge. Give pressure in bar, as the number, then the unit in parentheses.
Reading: 2.3 (bar)
